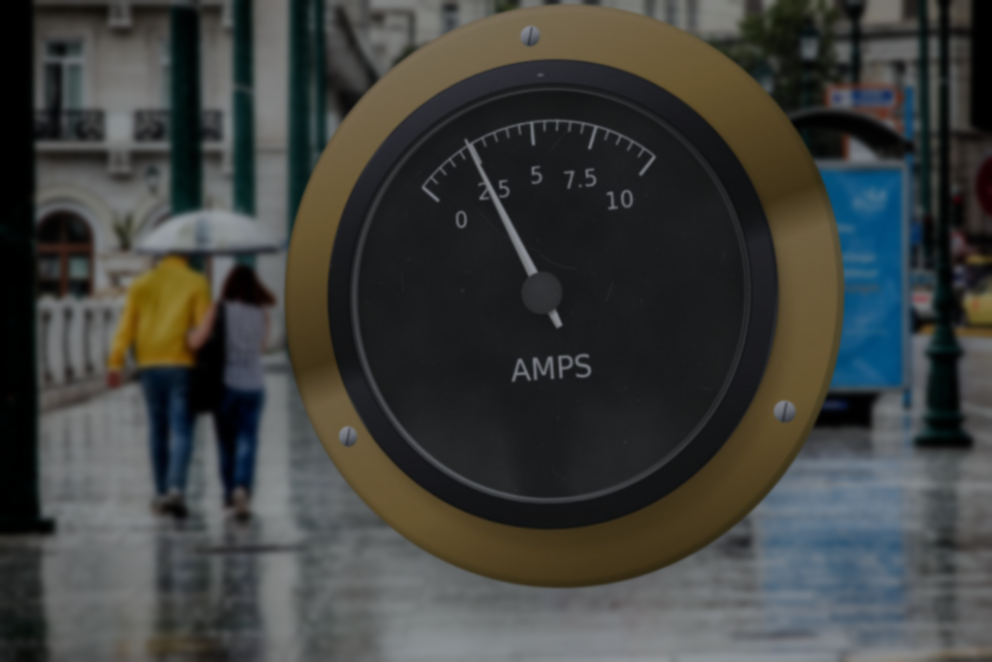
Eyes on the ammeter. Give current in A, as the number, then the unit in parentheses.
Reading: 2.5 (A)
